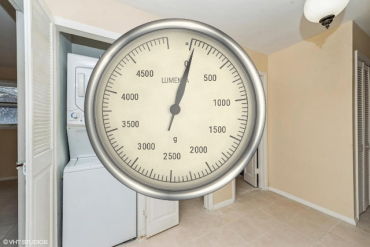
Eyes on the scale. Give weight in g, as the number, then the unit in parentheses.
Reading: 50 (g)
